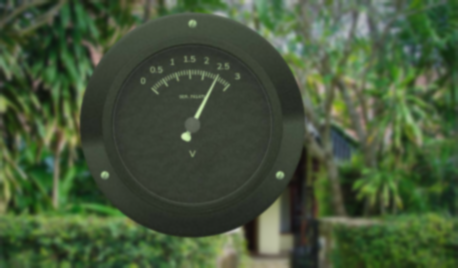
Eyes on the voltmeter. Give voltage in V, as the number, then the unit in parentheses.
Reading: 2.5 (V)
